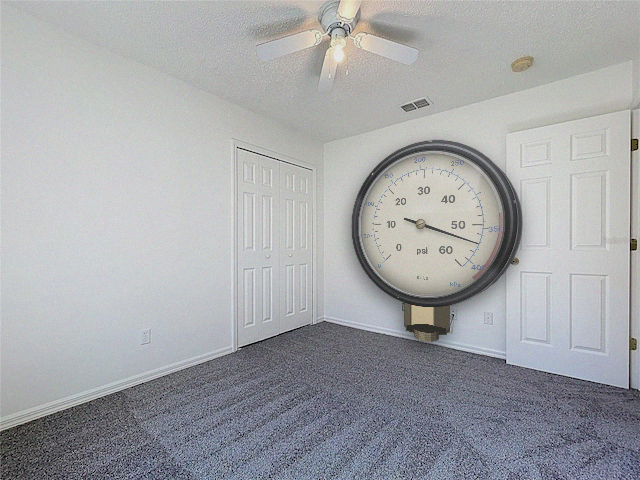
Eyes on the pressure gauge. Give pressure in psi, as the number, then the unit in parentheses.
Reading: 54 (psi)
